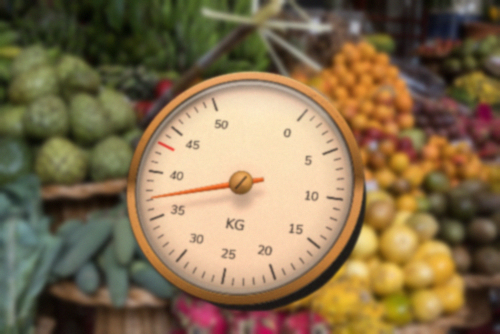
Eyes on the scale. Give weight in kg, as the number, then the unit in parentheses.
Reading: 37 (kg)
